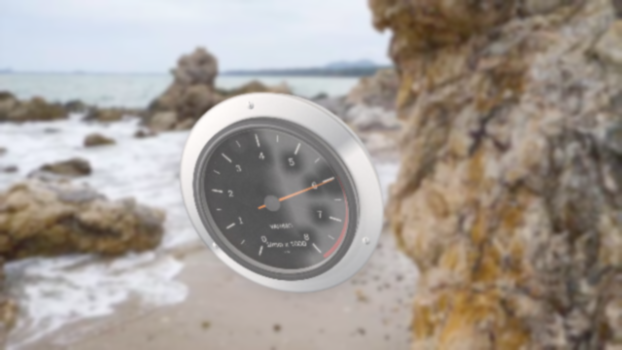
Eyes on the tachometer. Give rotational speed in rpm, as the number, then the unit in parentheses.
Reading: 6000 (rpm)
